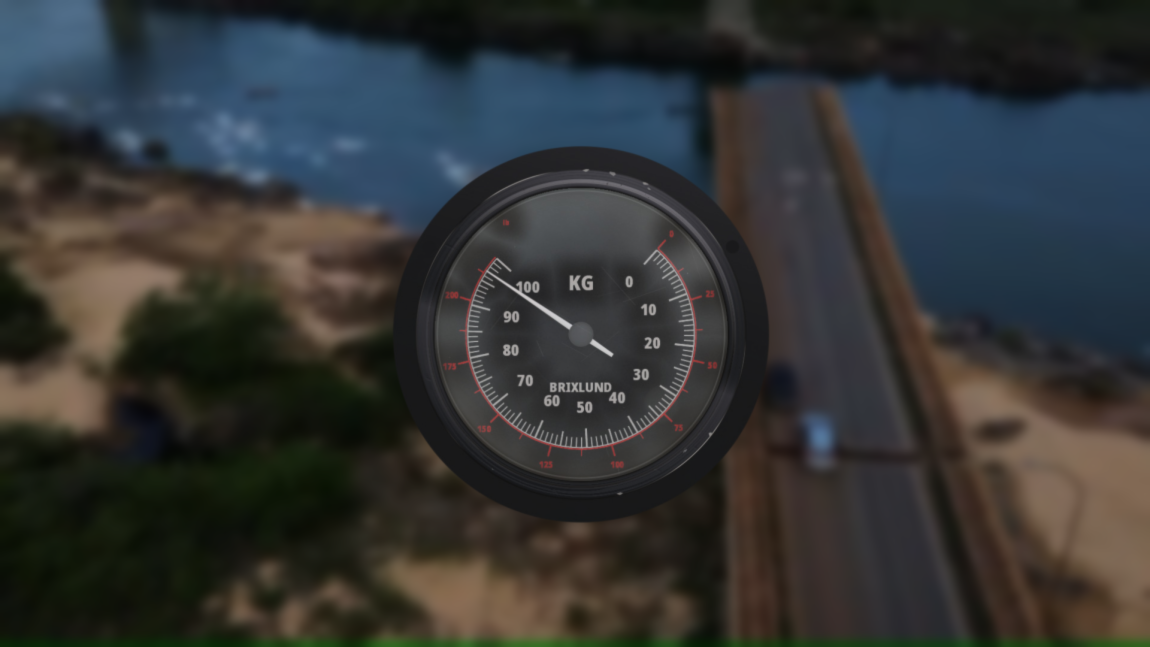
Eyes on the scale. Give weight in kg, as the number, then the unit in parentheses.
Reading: 97 (kg)
